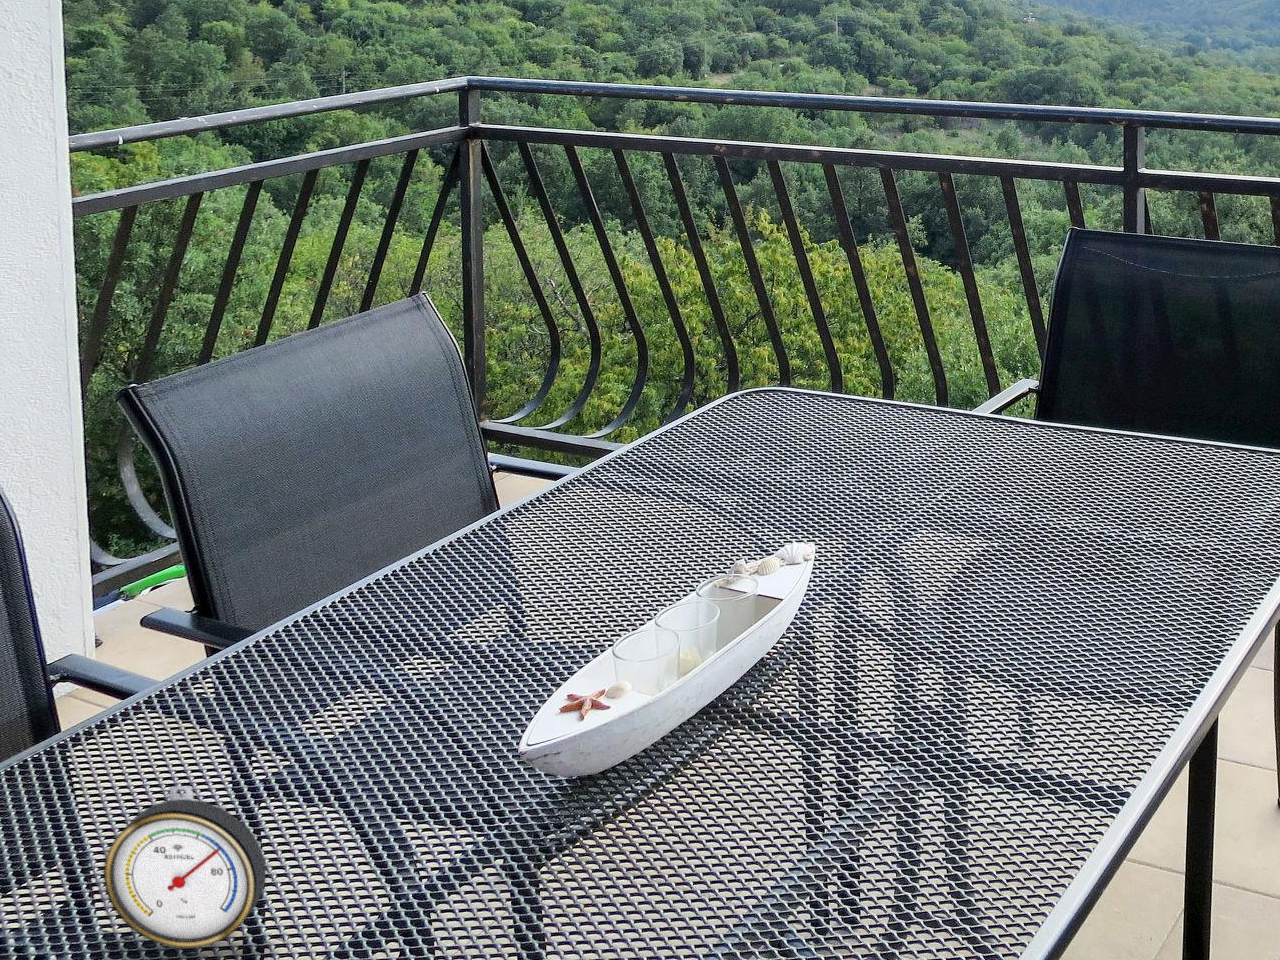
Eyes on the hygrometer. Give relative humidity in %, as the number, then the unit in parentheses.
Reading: 70 (%)
